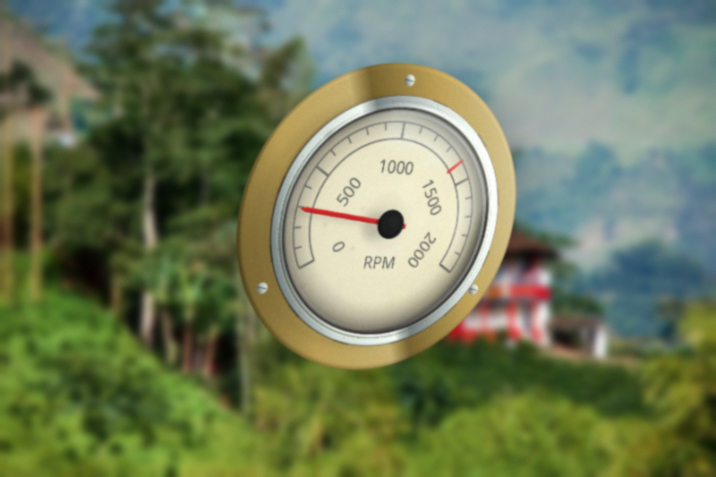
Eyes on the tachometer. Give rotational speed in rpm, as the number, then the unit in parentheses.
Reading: 300 (rpm)
